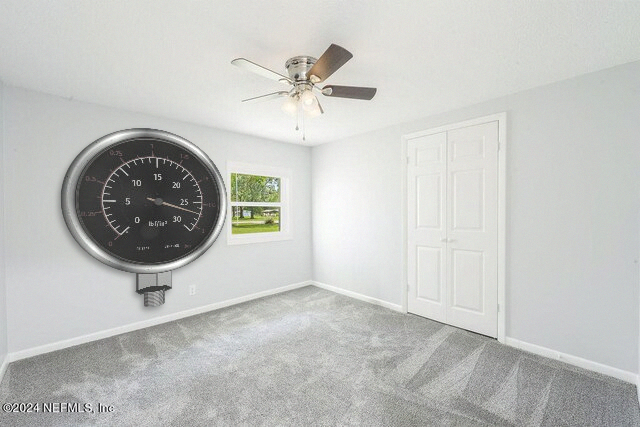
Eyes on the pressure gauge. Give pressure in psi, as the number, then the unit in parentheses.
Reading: 27 (psi)
